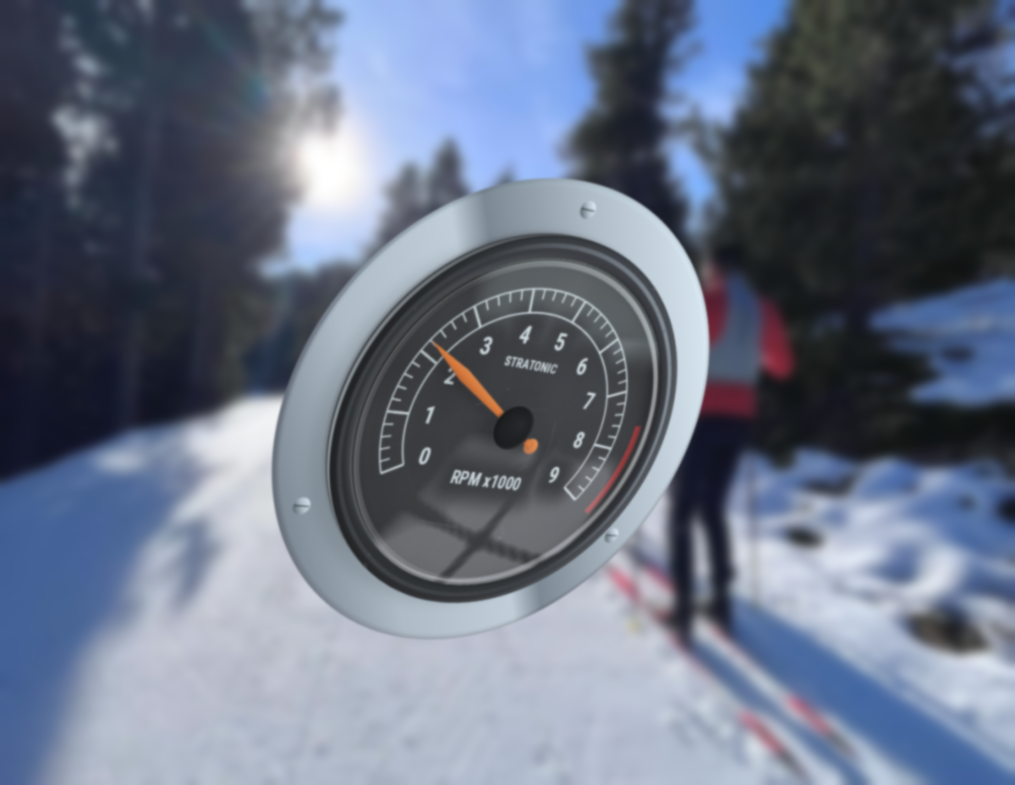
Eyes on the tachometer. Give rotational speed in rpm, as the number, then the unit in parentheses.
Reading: 2200 (rpm)
